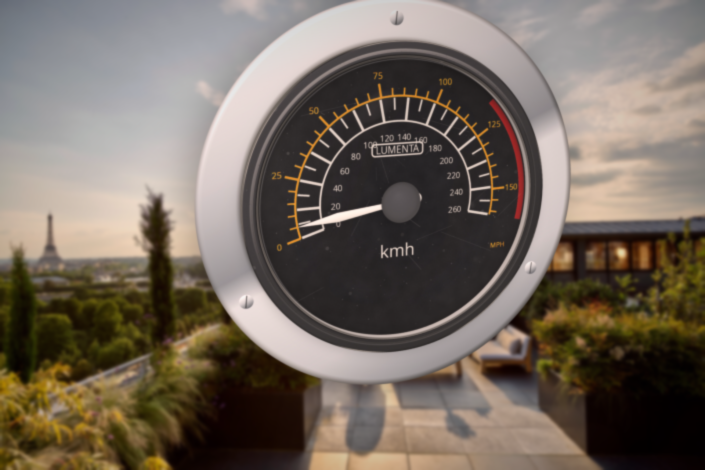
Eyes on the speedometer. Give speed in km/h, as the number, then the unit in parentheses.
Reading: 10 (km/h)
